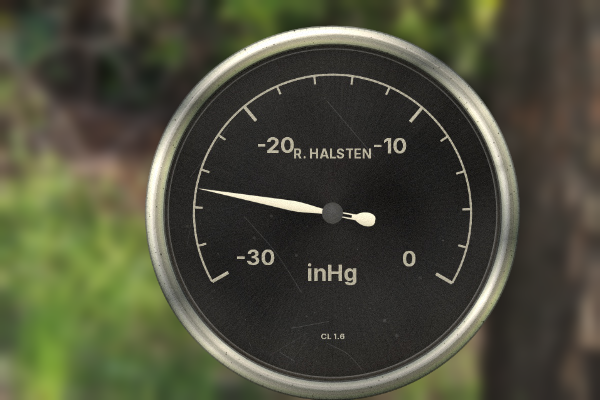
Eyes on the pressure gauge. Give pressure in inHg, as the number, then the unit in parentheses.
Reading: -25 (inHg)
